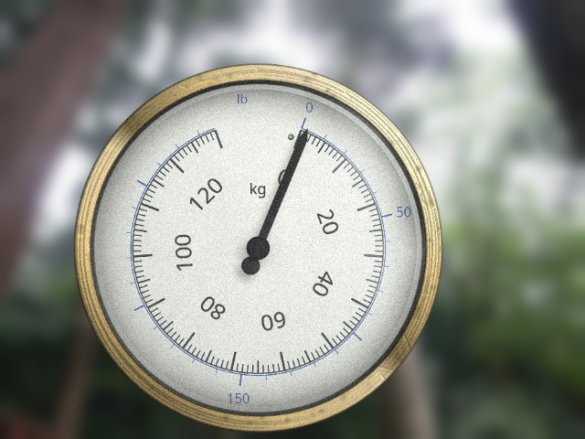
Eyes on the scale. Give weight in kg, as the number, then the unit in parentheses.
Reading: 1 (kg)
